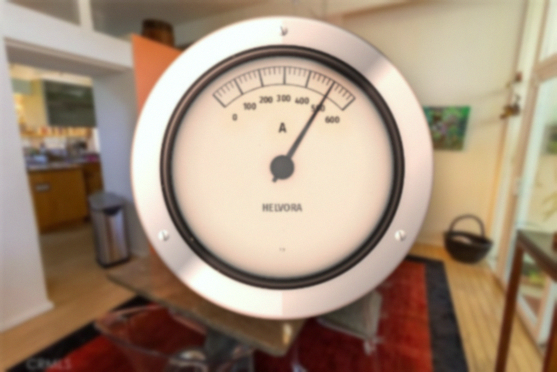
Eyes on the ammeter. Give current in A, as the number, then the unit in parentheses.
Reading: 500 (A)
